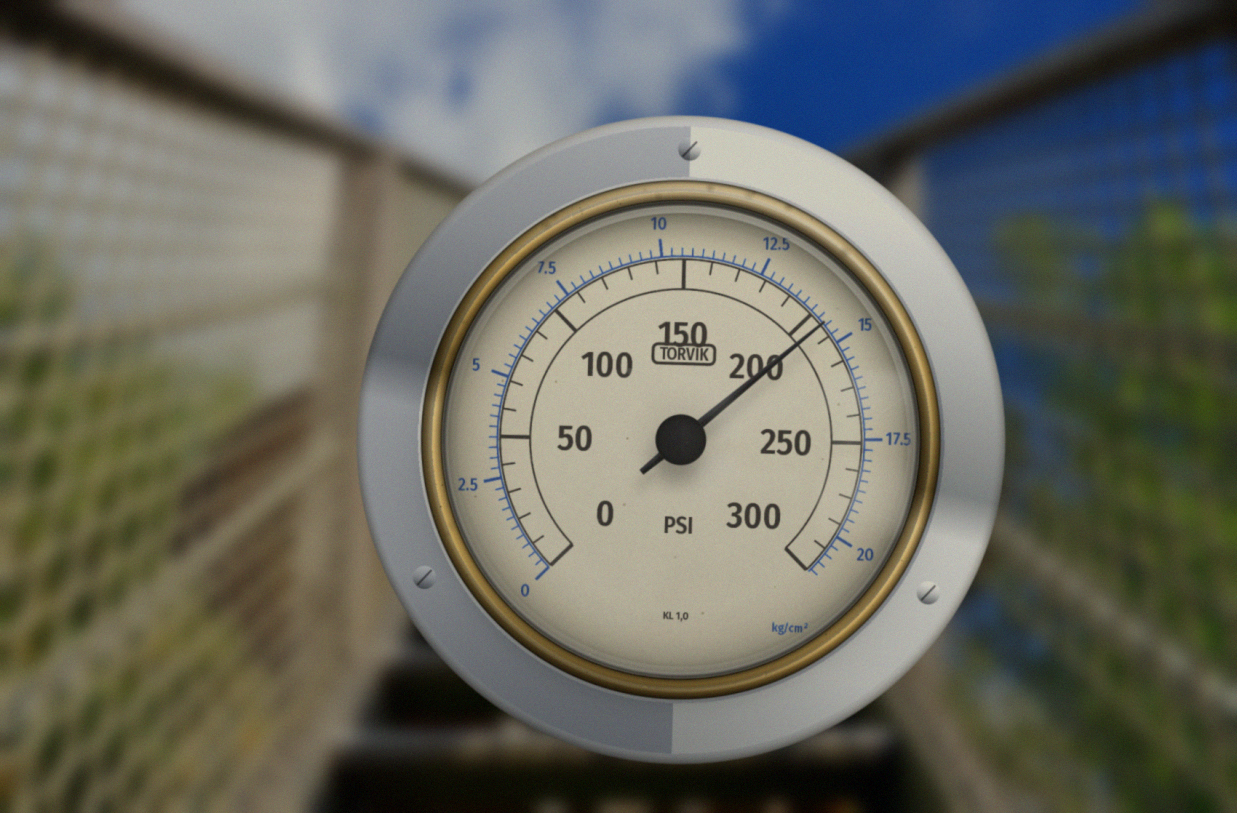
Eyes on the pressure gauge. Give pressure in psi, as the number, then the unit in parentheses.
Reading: 205 (psi)
